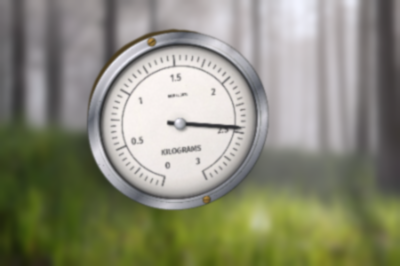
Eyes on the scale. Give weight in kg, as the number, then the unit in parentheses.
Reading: 2.45 (kg)
